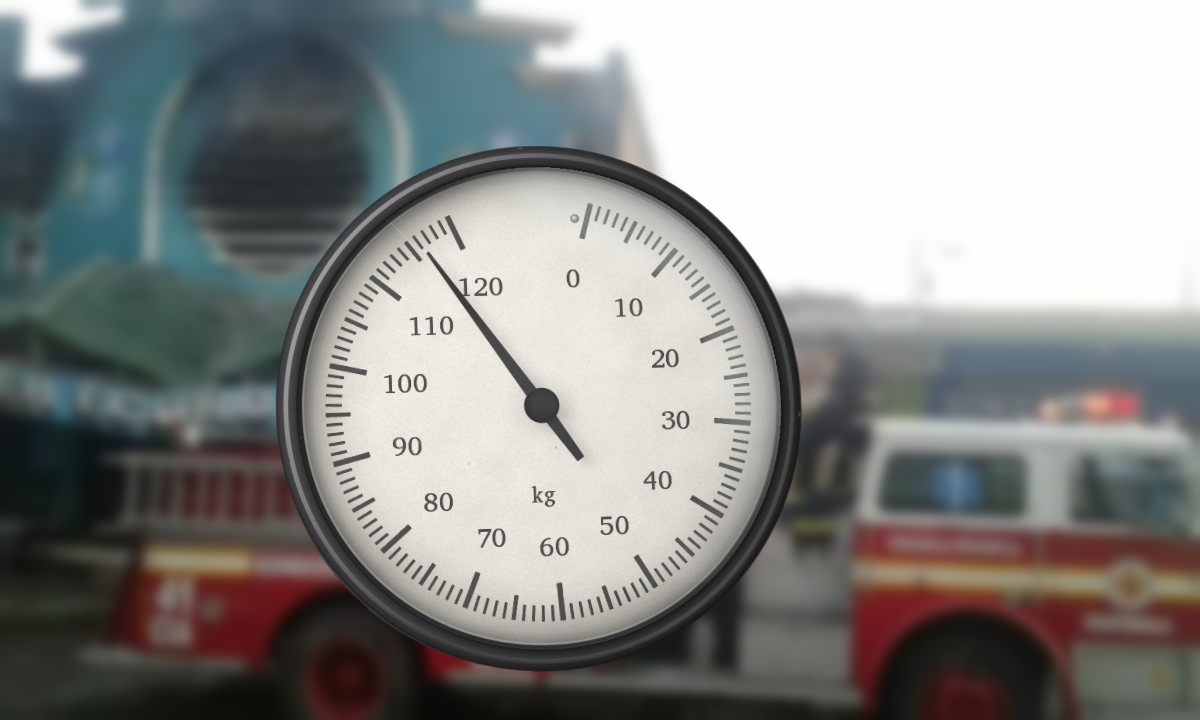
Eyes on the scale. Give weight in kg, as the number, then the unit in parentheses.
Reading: 116 (kg)
